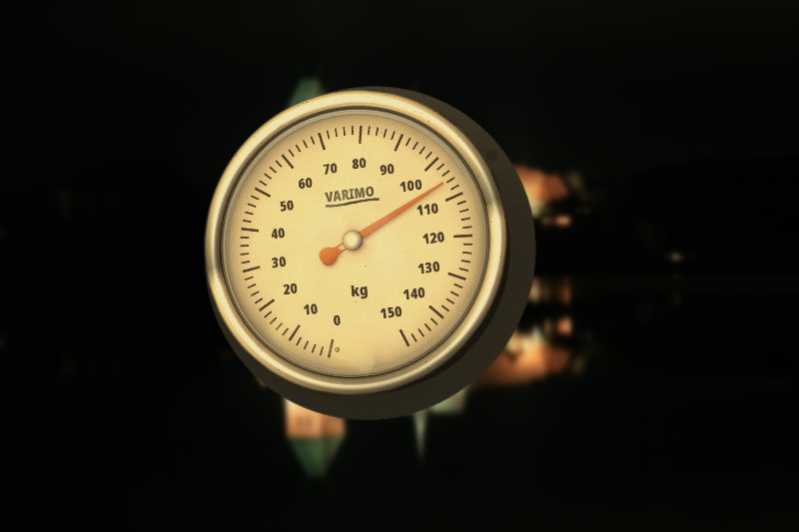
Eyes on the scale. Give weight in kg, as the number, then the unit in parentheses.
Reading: 106 (kg)
